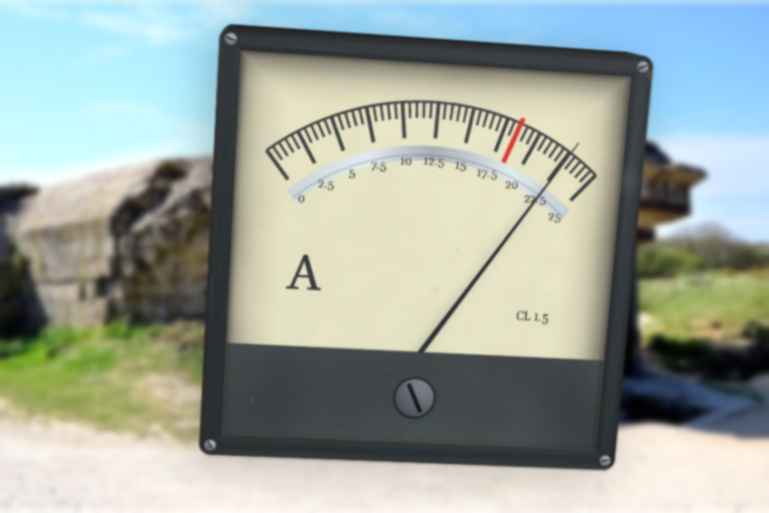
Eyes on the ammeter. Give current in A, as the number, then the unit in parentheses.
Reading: 22.5 (A)
